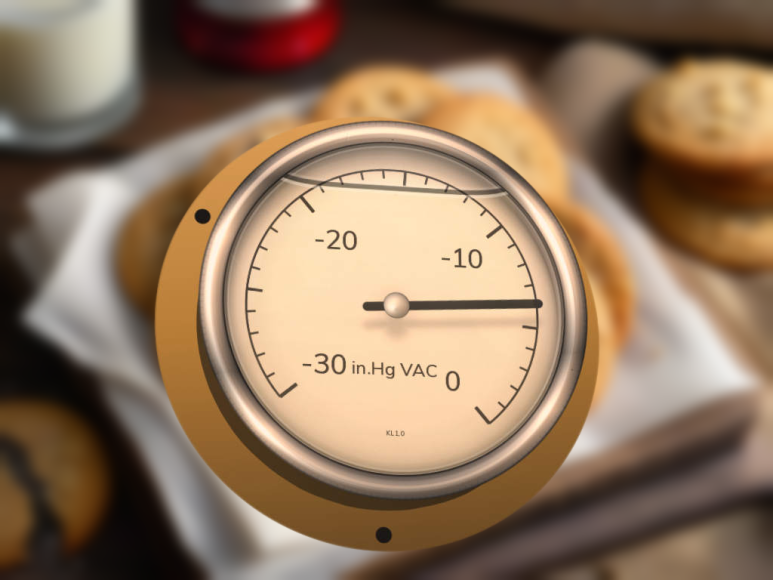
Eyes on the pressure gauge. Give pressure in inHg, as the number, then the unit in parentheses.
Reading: -6 (inHg)
